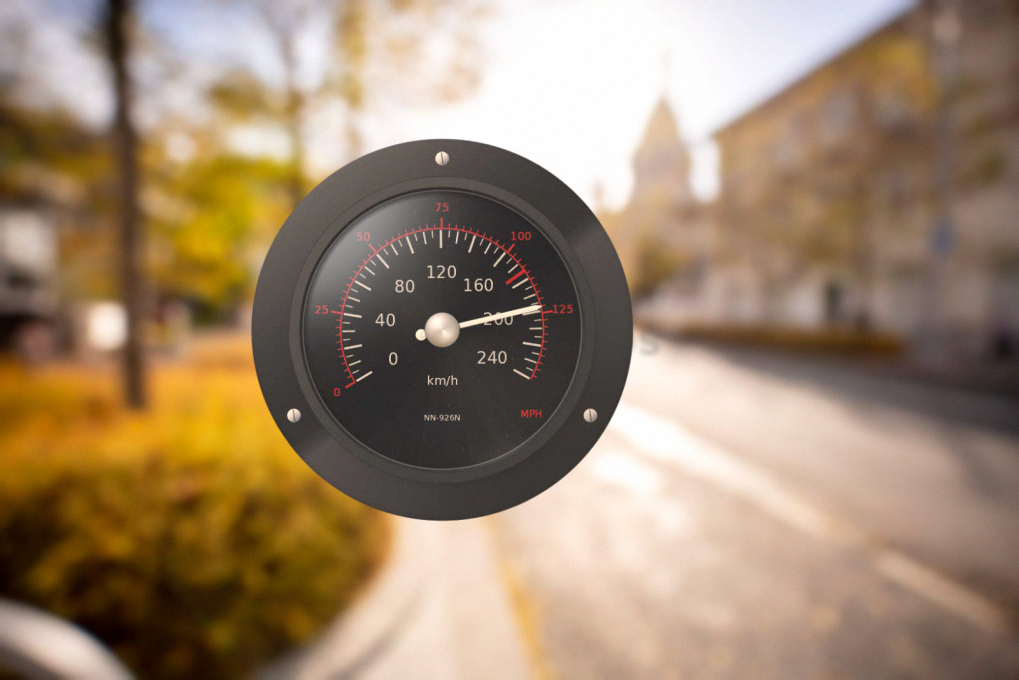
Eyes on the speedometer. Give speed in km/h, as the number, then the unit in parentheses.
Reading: 197.5 (km/h)
